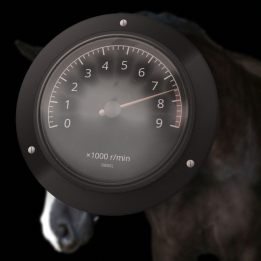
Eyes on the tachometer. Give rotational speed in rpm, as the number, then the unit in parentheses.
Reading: 7600 (rpm)
